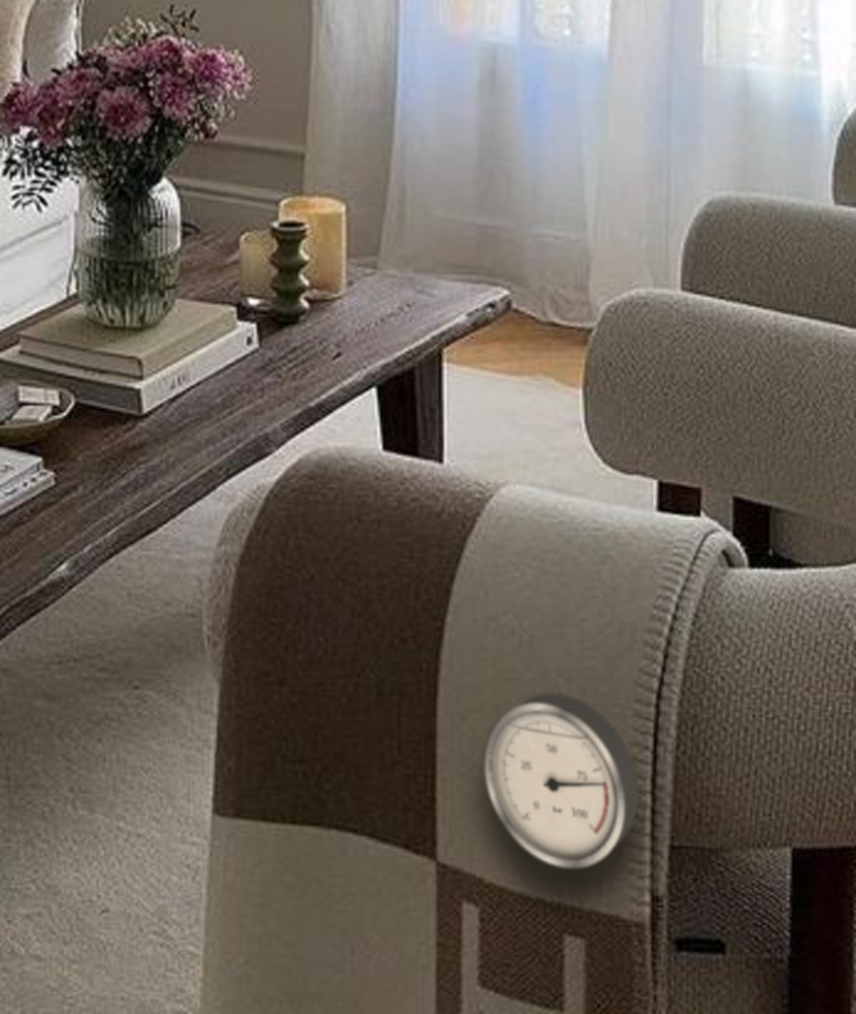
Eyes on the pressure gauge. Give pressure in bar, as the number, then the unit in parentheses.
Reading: 80 (bar)
